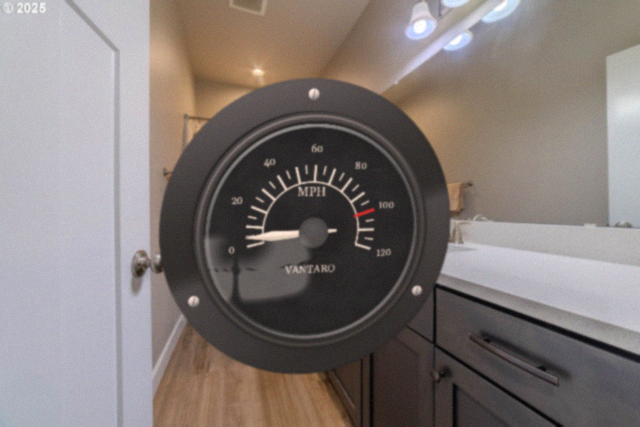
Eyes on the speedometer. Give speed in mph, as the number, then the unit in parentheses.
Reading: 5 (mph)
